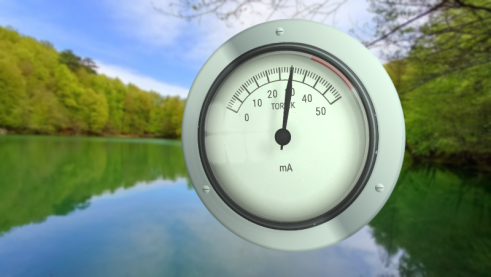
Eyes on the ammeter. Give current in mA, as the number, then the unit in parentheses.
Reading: 30 (mA)
